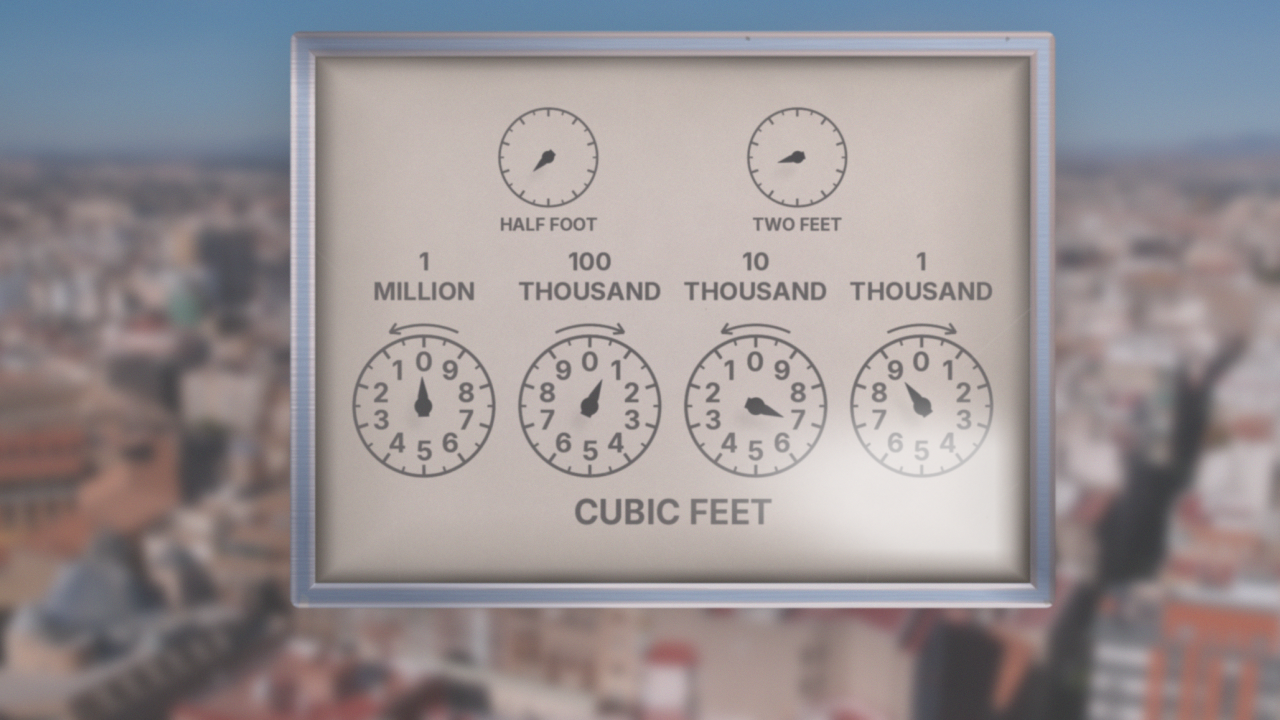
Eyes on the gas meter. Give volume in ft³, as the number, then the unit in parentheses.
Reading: 6900 (ft³)
